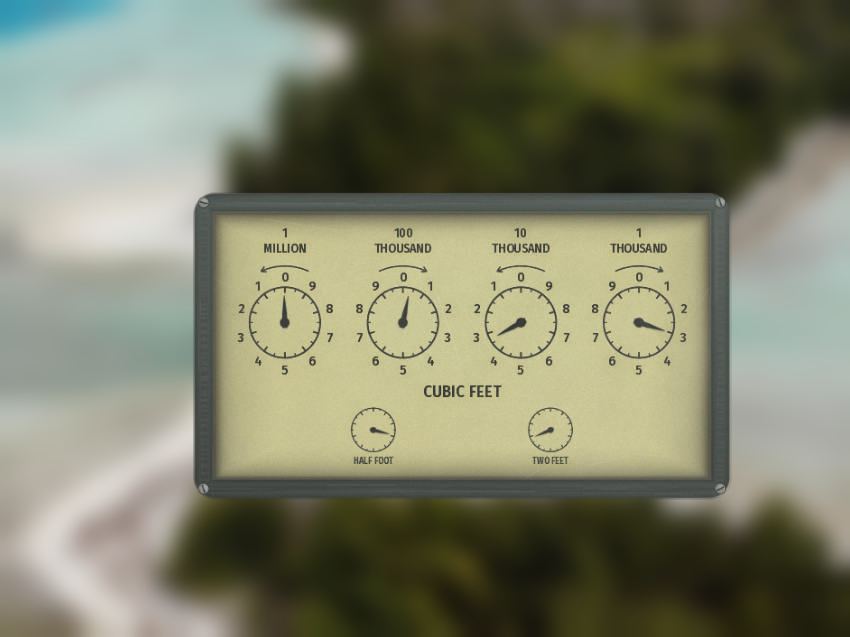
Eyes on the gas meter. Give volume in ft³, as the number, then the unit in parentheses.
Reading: 3300 (ft³)
